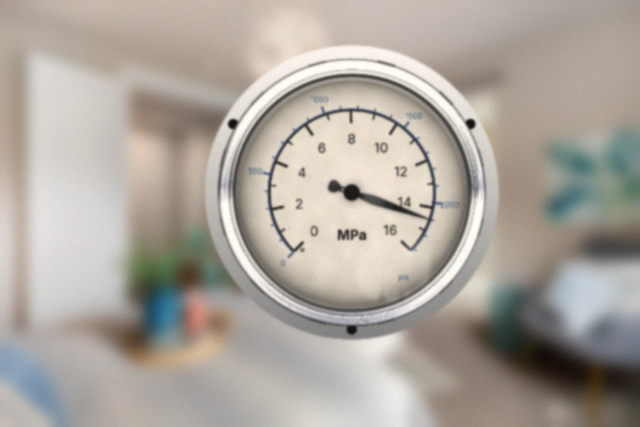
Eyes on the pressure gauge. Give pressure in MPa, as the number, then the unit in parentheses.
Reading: 14.5 (MPa)
